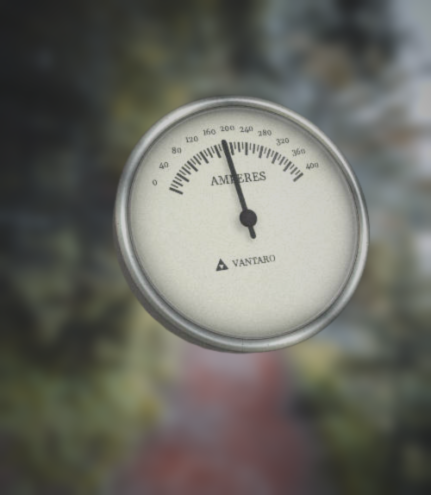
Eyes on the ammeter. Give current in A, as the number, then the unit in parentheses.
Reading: 180 (A)
